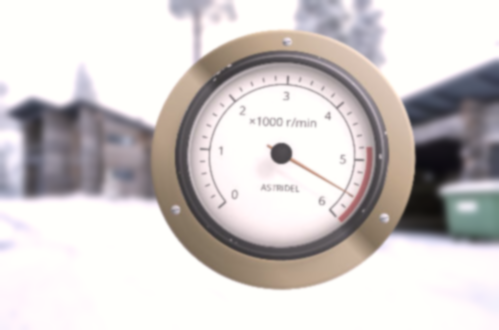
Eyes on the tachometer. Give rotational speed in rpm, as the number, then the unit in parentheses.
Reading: 5600 (rpm)
